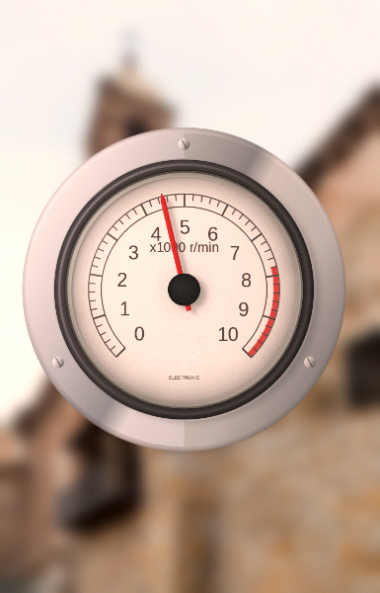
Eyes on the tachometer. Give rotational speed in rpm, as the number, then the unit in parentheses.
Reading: 4500 (rpm)
